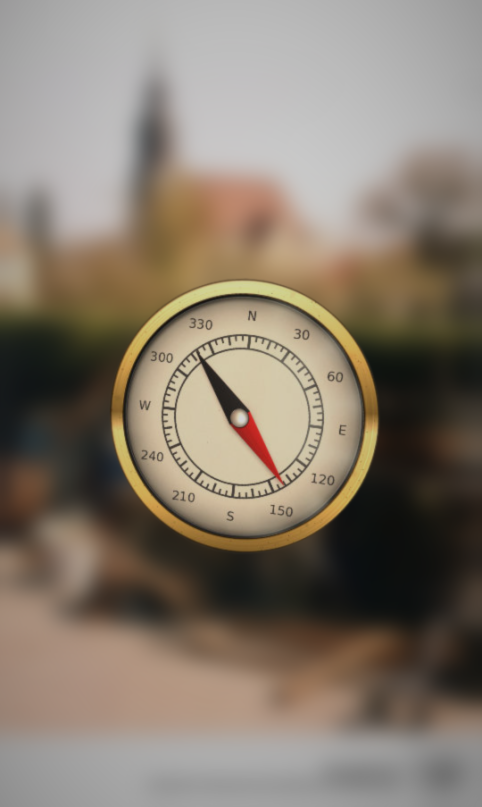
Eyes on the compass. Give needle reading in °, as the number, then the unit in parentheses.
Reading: 140 (°)
